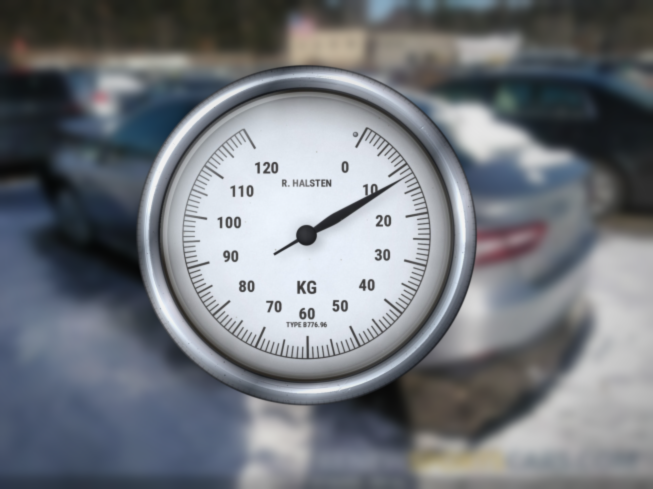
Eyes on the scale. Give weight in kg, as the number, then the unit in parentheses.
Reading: 12 (kg)
